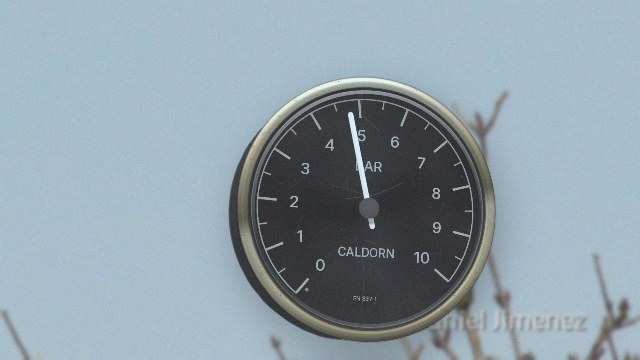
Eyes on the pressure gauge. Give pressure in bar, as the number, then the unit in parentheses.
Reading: 4.75 (bar)
